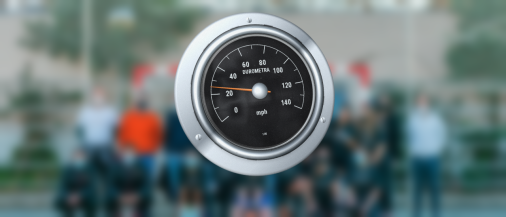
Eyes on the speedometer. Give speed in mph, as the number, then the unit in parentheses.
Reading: 25 (mph)
